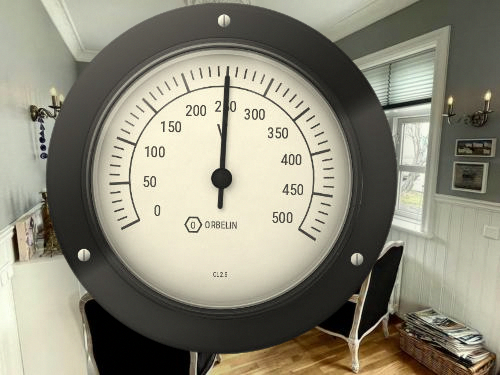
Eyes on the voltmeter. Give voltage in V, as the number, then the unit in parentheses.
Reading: 250 (V)
